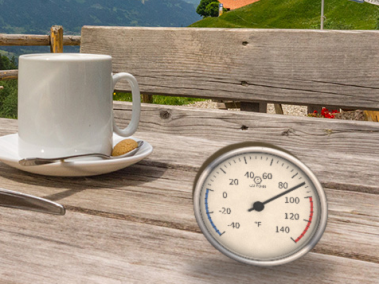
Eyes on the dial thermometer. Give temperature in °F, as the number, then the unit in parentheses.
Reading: 88 (°F)
